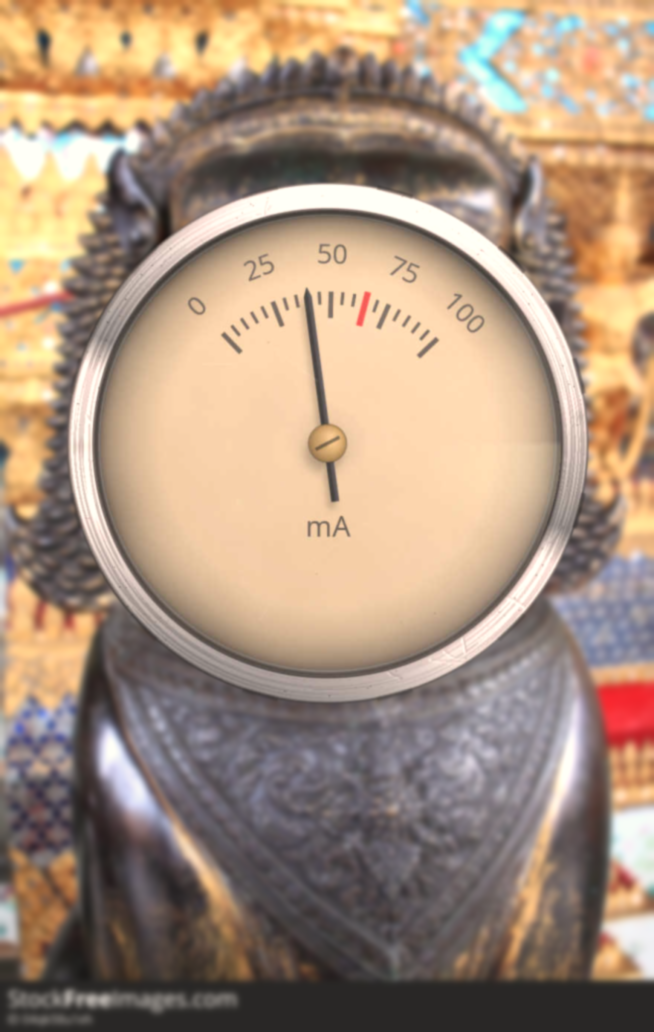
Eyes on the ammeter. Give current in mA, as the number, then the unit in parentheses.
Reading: 40 (mA)
